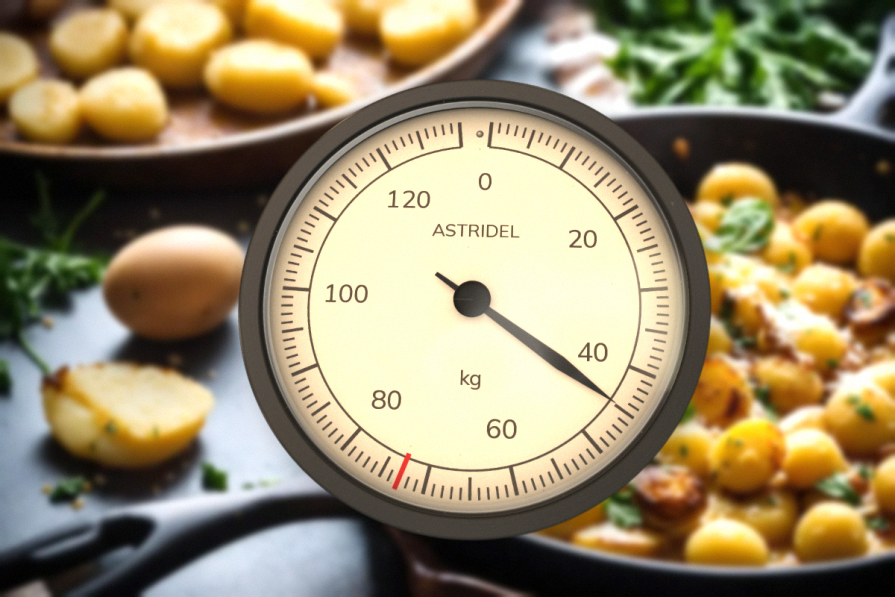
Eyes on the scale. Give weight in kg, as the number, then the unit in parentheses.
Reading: 45 (kg)
